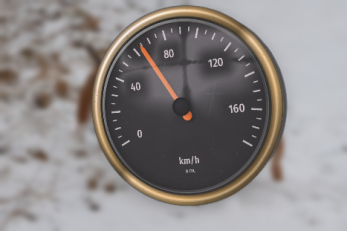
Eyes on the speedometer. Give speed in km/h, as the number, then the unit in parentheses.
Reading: 65 (km/h)
